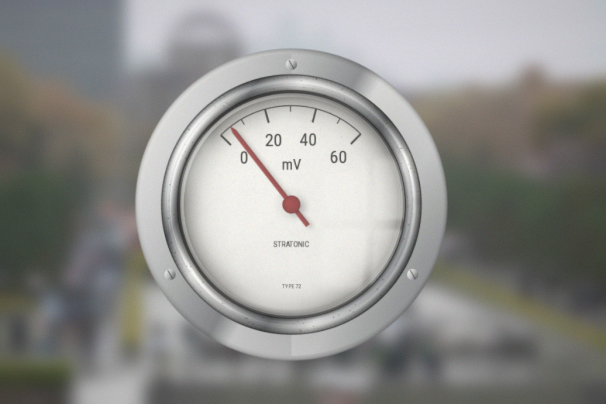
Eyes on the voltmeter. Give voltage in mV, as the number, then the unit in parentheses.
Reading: 5 (mV)
